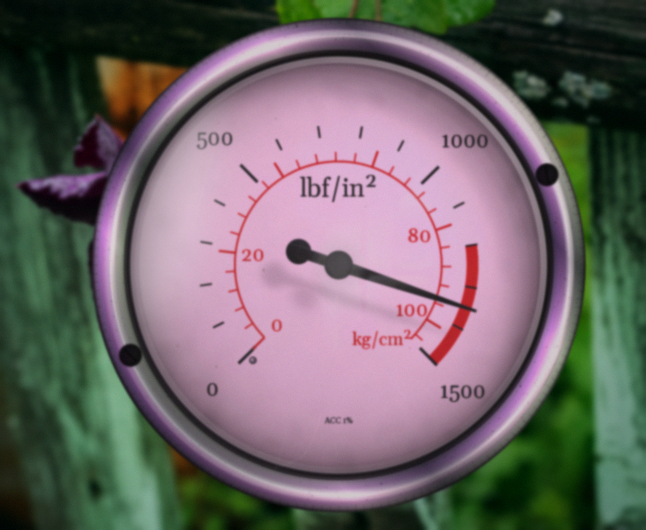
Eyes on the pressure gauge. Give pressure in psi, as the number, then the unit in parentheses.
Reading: 1350 (psi)
